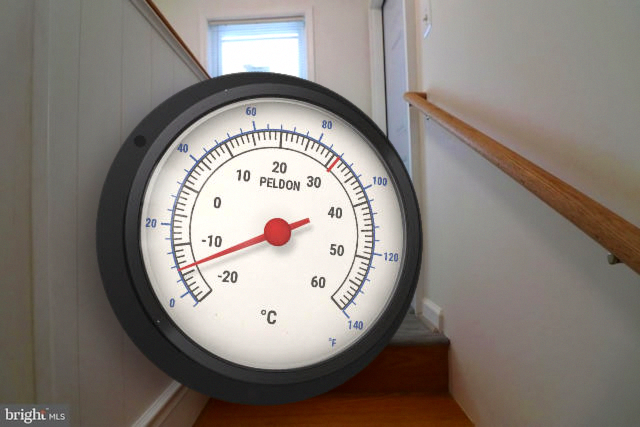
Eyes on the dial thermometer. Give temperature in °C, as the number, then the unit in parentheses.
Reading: -14 (°C)
